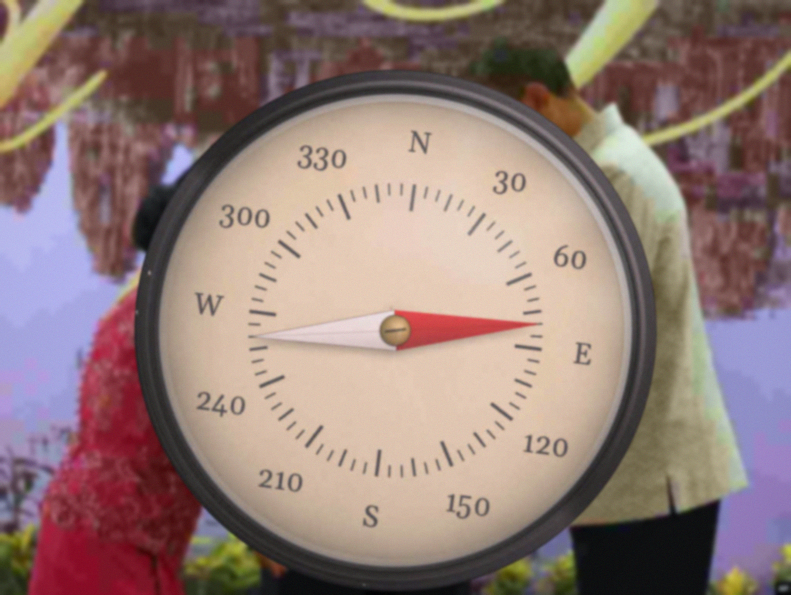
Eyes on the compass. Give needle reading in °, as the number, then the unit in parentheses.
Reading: 80 (°)
